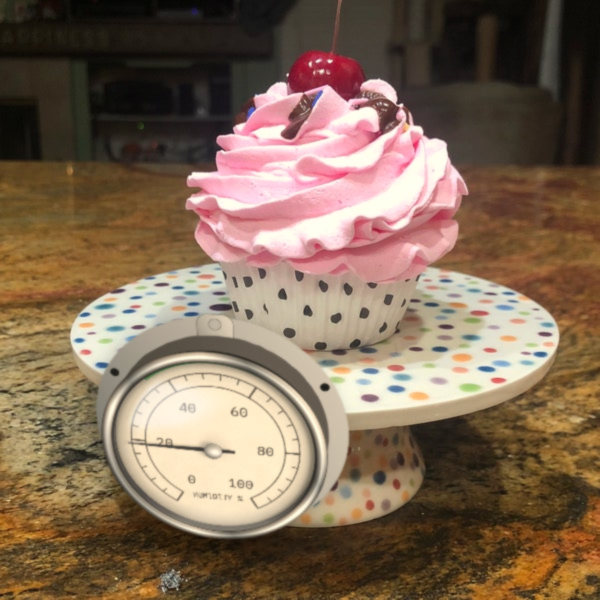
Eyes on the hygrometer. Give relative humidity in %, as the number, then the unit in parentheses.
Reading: 20 (%)
